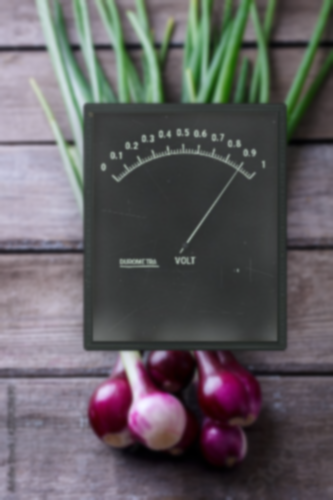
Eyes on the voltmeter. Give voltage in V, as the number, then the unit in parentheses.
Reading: 0.9 (V)
